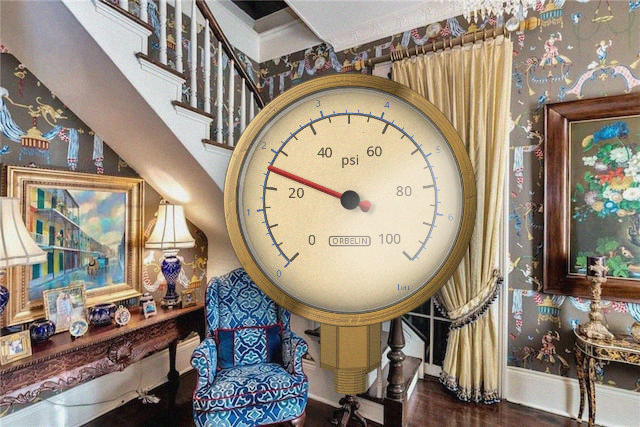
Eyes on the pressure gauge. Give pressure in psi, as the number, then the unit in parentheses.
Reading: 25 (psi)
